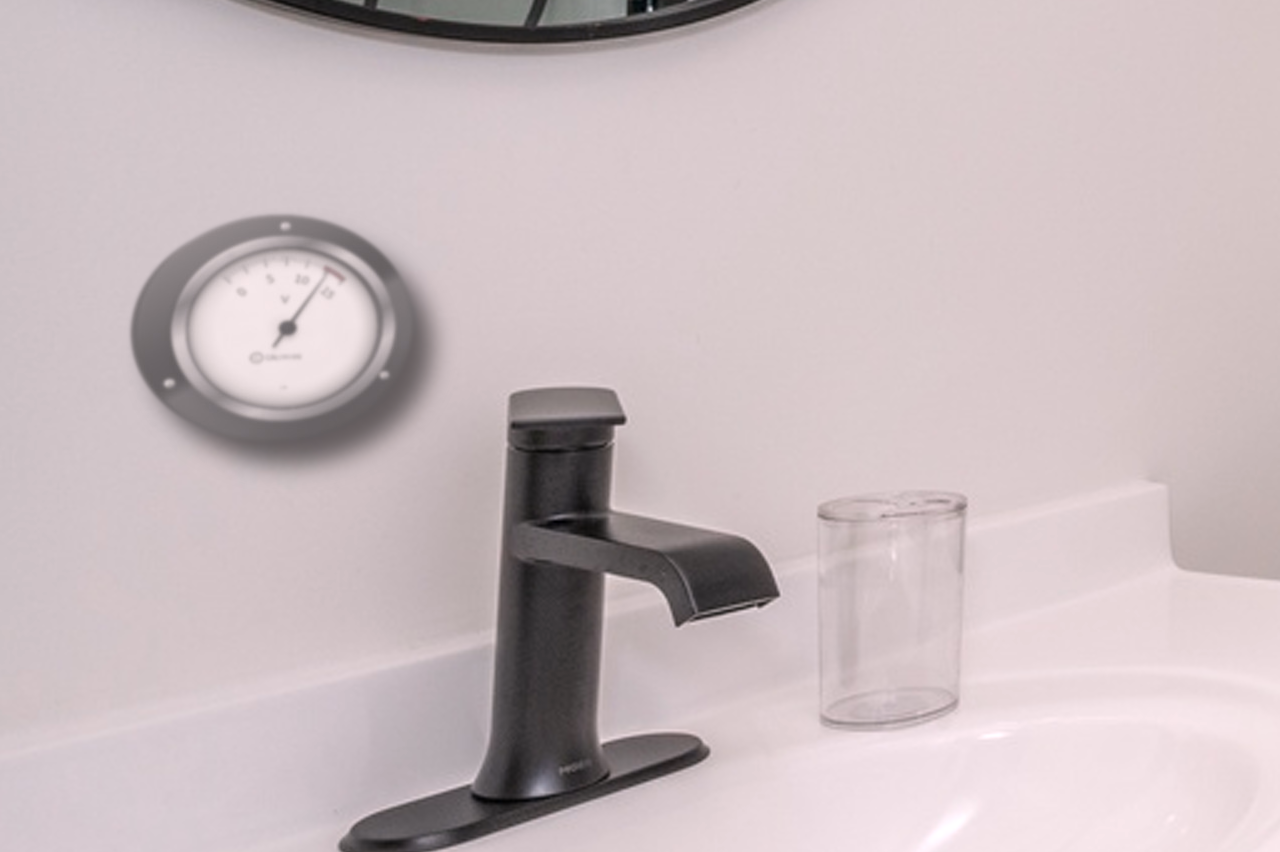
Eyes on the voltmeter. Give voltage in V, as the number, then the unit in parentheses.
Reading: 12.5 (V)
